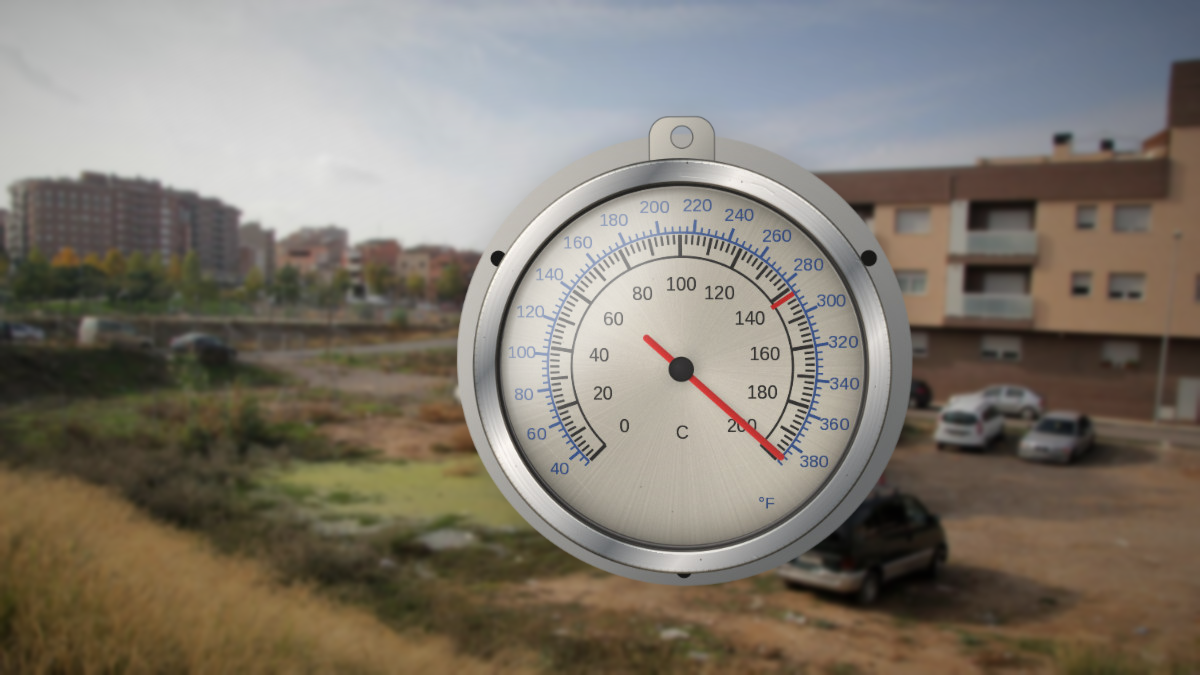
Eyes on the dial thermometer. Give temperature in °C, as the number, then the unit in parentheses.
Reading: 198 (°C)
